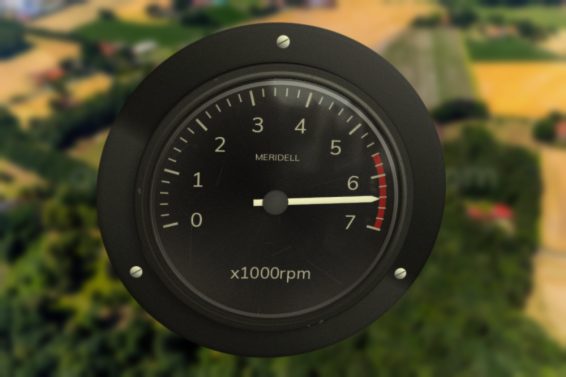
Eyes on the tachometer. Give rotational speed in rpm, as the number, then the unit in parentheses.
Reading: 6400 (rpm)
